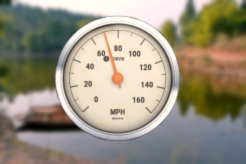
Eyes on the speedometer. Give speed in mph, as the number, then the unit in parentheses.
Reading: 70 (mph)
